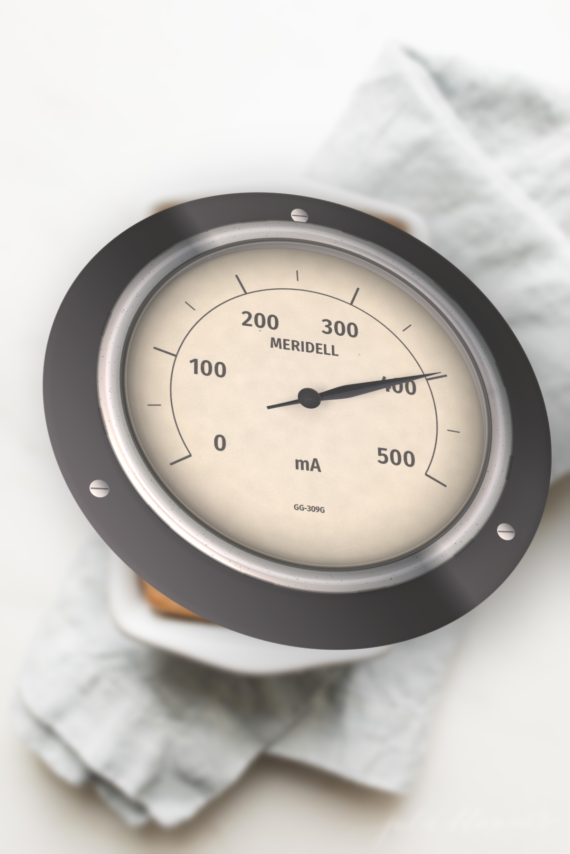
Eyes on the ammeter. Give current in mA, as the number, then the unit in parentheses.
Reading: 400 (mA)
